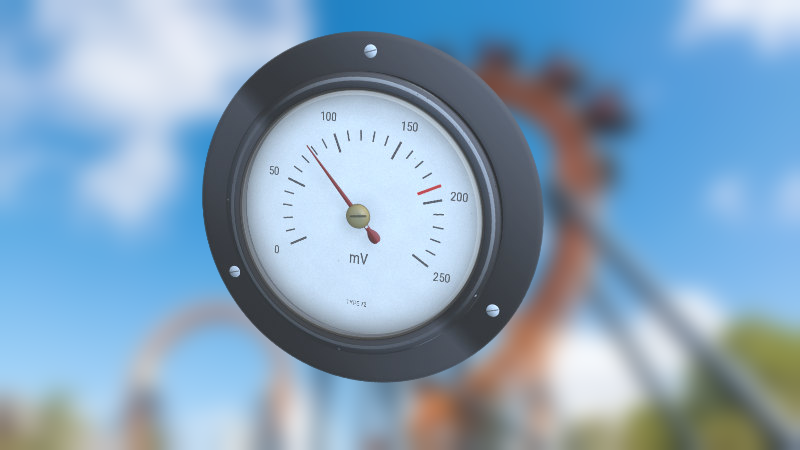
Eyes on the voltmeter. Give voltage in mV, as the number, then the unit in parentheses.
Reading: 80 (mV)
